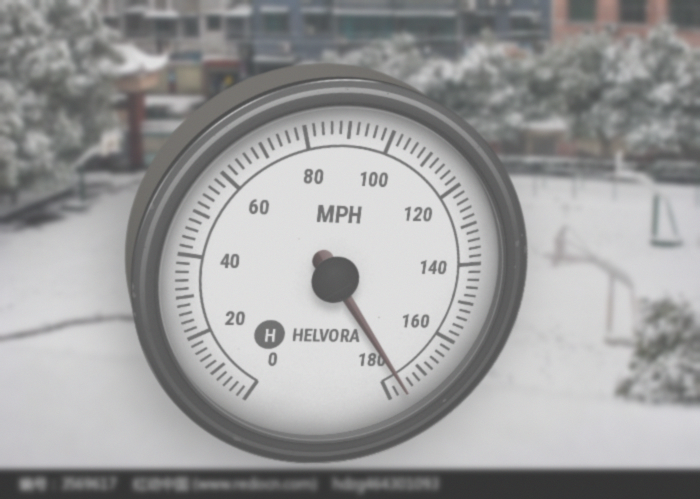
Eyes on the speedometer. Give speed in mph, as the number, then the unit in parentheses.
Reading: 176 (mph)
